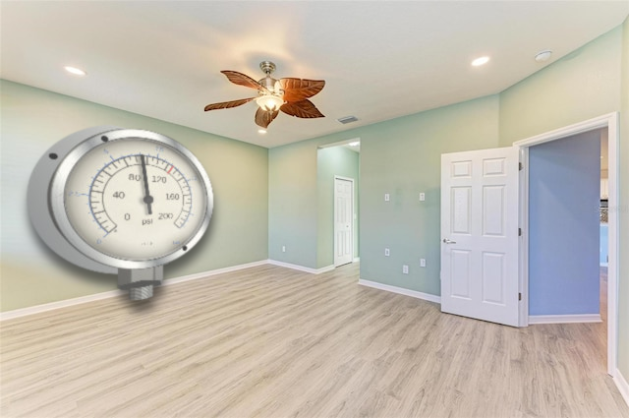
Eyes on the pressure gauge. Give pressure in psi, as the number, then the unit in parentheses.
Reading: 95 (psi)
